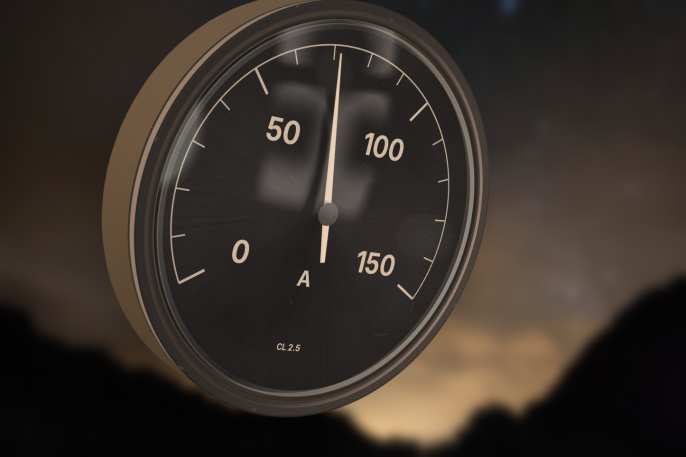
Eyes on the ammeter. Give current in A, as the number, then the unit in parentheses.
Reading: 70 (A)
